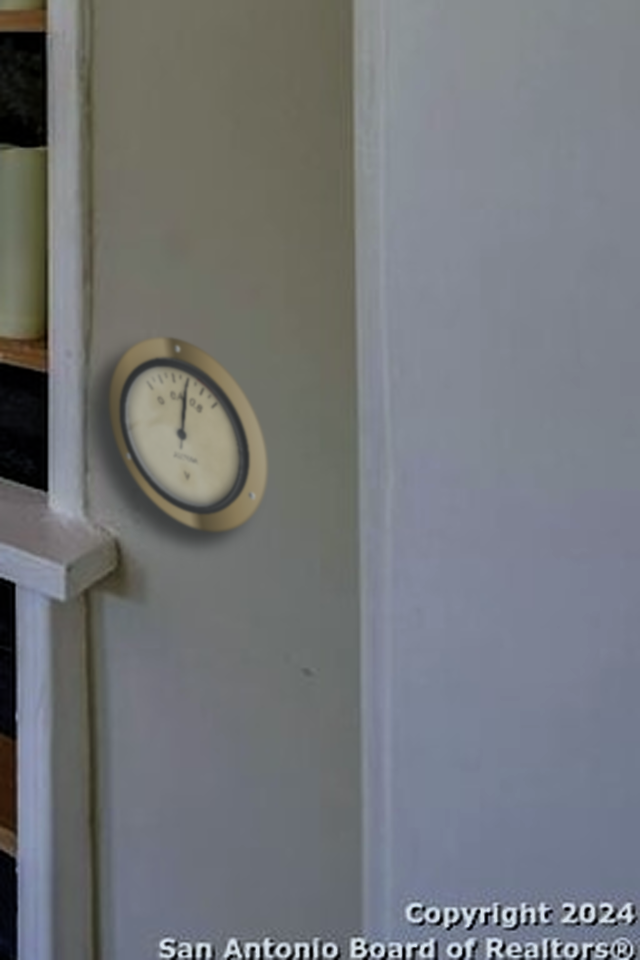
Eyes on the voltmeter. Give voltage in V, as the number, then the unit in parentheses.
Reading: 0.6 (V)
